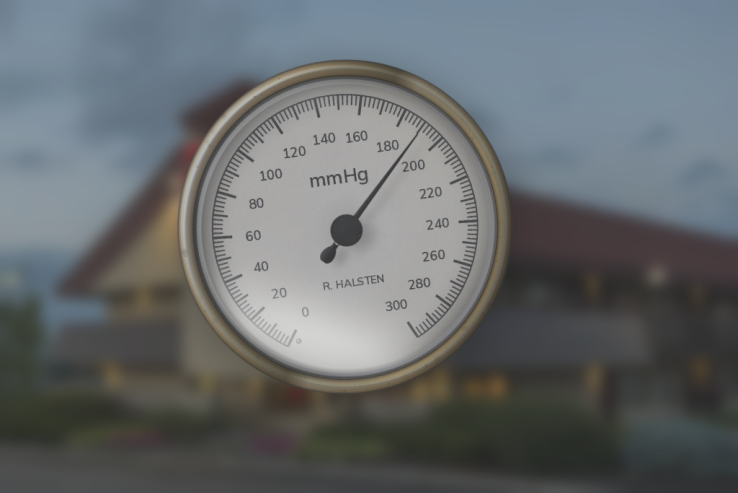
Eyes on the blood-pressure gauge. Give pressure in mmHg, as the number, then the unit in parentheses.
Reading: 190 (mmHg)
